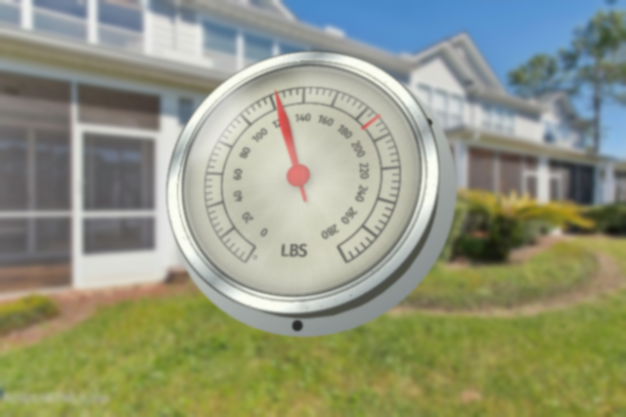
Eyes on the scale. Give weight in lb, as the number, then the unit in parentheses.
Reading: 124 (lb)
